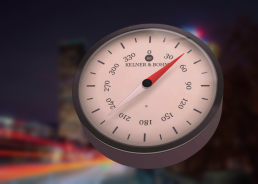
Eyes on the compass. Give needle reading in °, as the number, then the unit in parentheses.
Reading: 45 (°)
